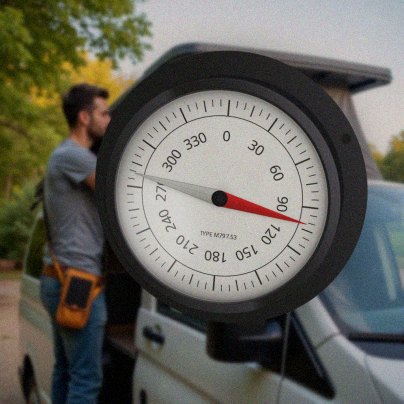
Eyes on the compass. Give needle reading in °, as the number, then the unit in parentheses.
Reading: 100 (°)
